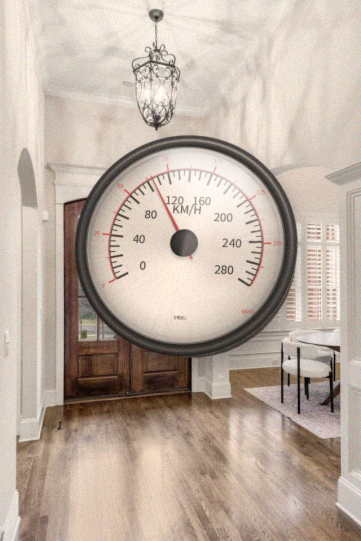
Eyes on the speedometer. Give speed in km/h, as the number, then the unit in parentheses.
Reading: 105 (km/h)
